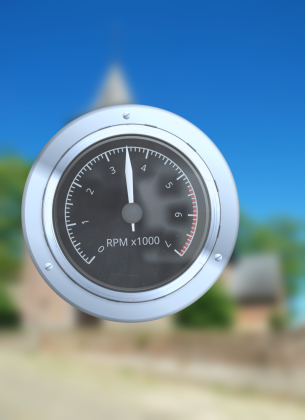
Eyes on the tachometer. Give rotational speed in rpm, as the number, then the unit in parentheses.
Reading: 3500 (rpm)
